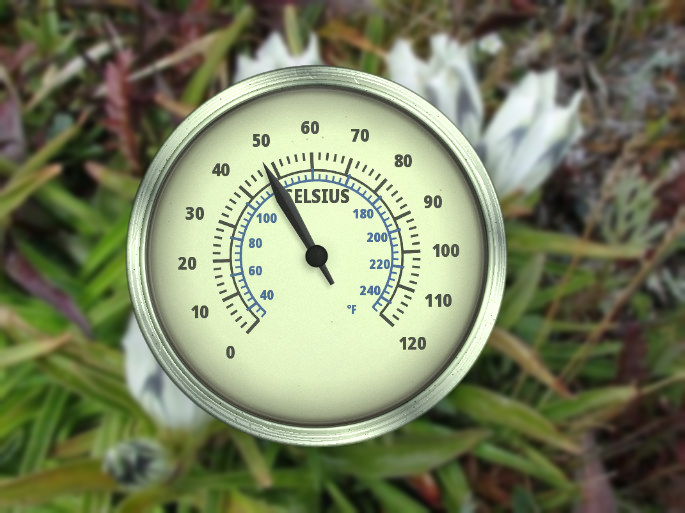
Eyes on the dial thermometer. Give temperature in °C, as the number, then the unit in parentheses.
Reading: 48 (°C)
